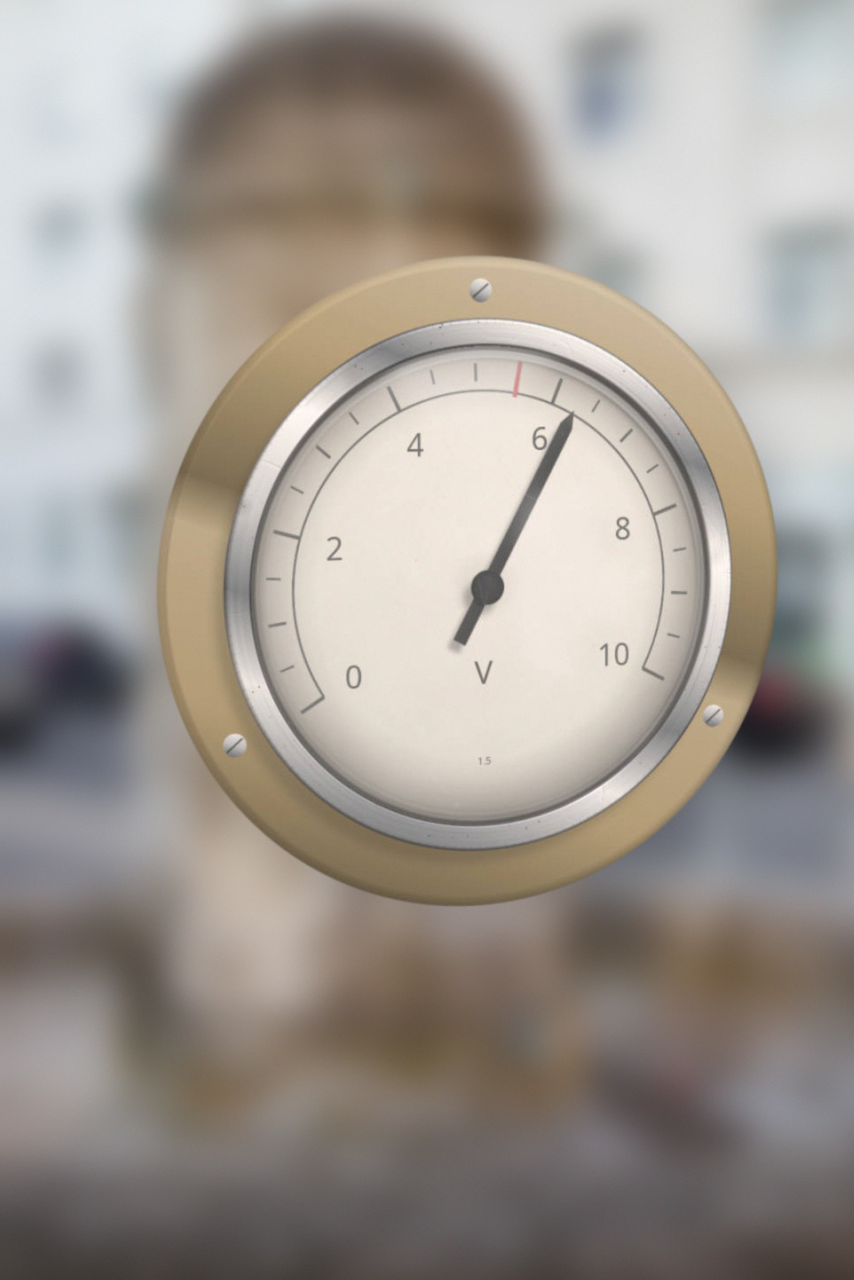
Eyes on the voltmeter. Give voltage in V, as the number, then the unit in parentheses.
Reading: 6.25 (V)
